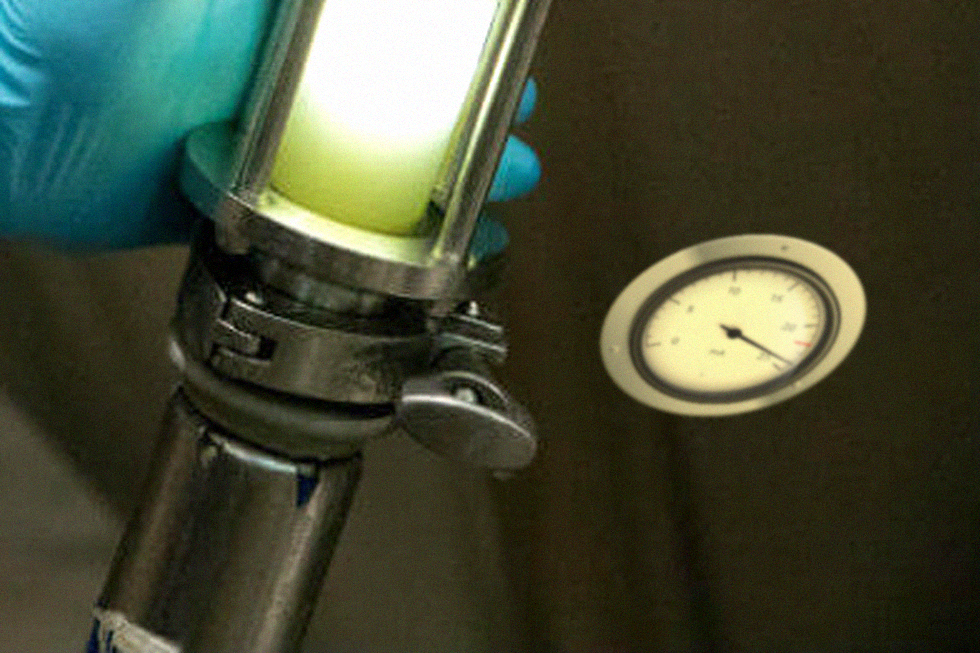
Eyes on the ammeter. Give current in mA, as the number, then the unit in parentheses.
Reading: 24 (mA)
